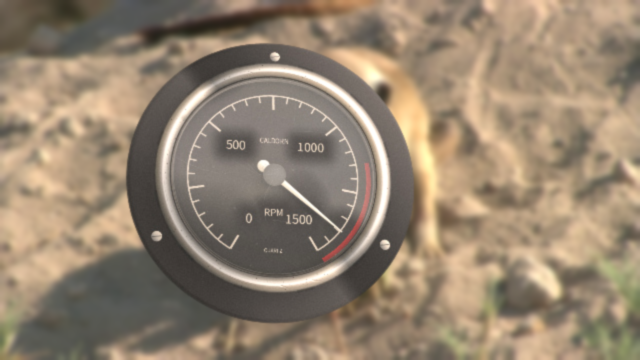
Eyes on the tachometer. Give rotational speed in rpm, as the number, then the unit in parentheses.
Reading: 1400 (rpm)
